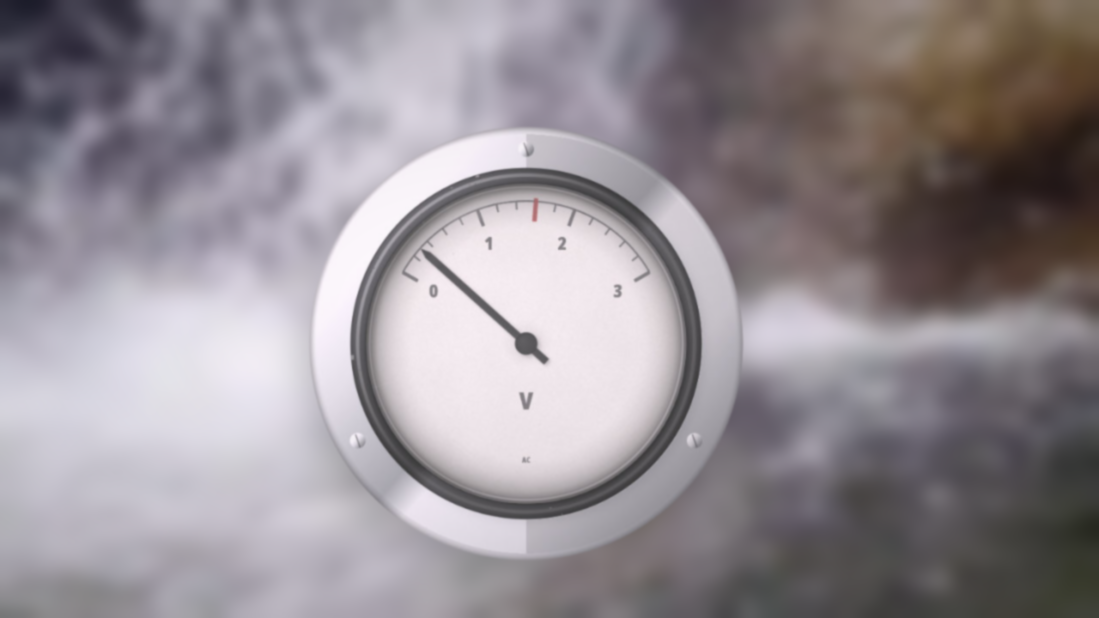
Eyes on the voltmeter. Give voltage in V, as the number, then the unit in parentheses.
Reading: 0.3 (V)
